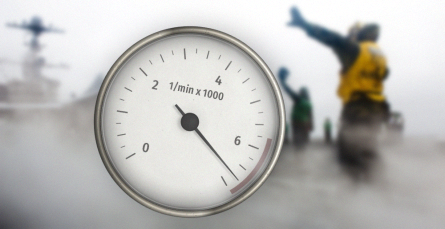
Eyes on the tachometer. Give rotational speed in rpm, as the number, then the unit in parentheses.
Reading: 6750 (rpm)
